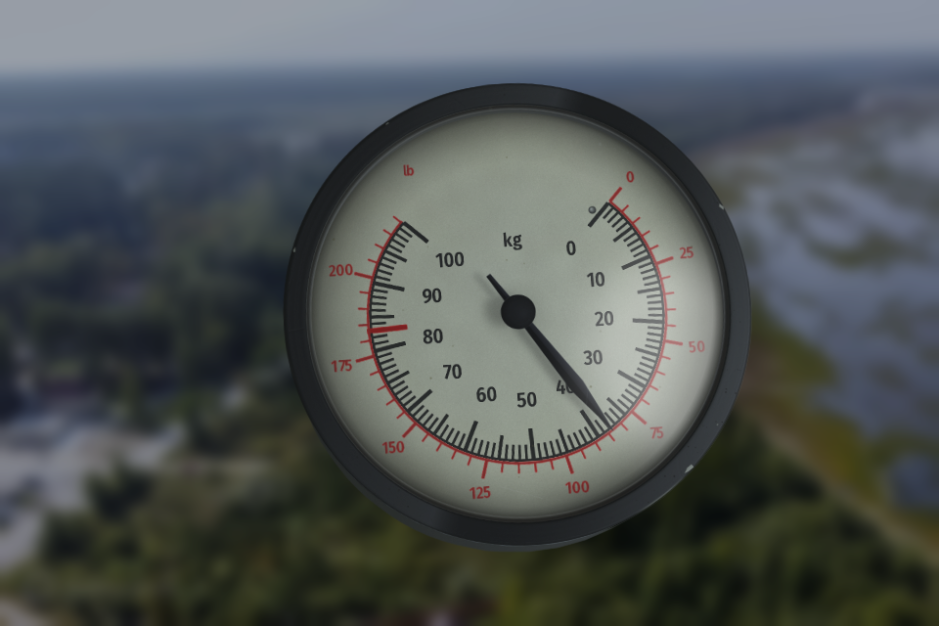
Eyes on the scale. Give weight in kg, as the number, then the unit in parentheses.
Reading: 38 (kg)
